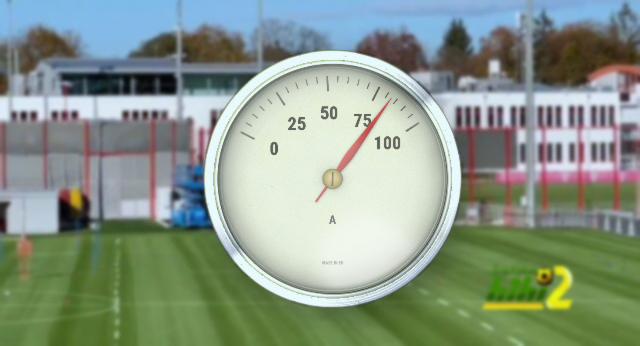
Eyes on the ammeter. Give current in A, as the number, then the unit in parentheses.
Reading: 82.5 (A)
